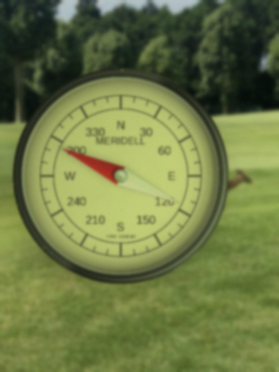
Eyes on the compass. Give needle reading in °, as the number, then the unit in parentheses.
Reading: 295 (°)
